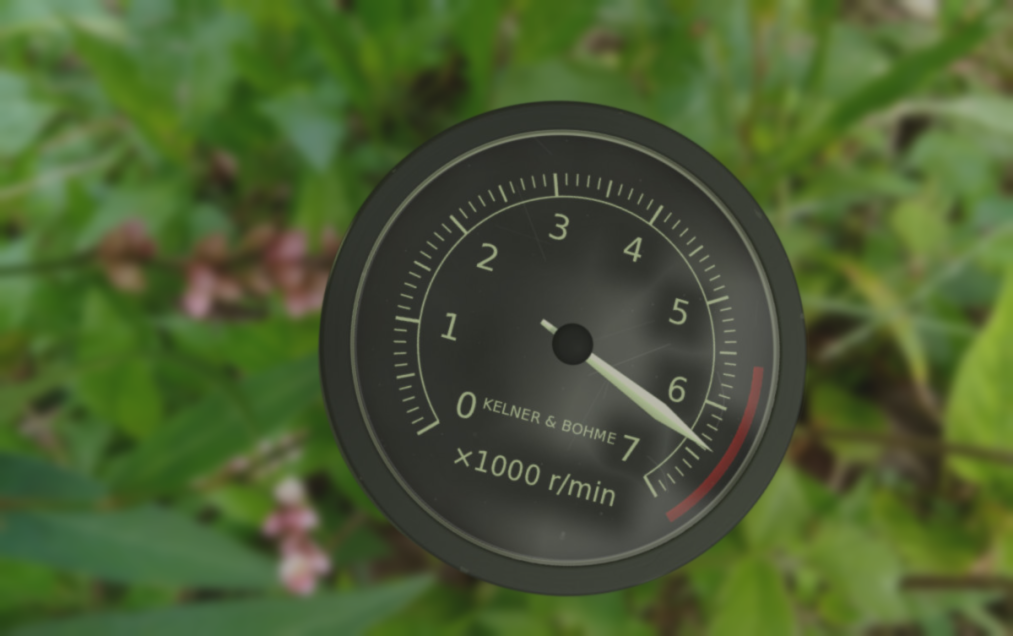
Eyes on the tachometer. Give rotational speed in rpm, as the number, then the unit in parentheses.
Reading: 6400 (rpm)
